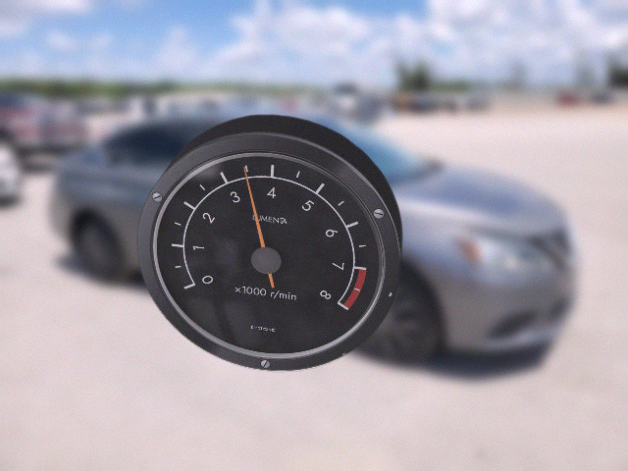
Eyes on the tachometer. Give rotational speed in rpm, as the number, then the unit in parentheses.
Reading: 3500 (rpm)
